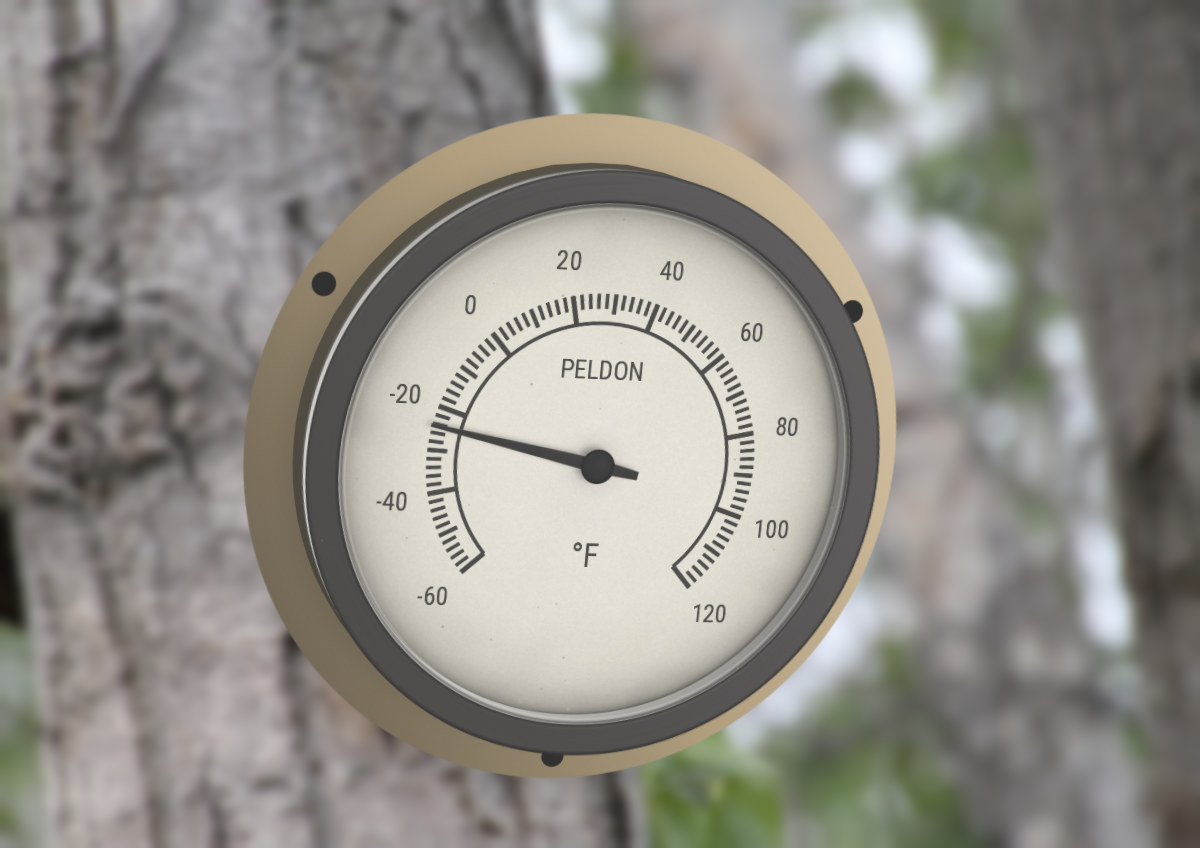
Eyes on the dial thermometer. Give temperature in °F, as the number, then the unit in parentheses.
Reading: -24 (°F)
